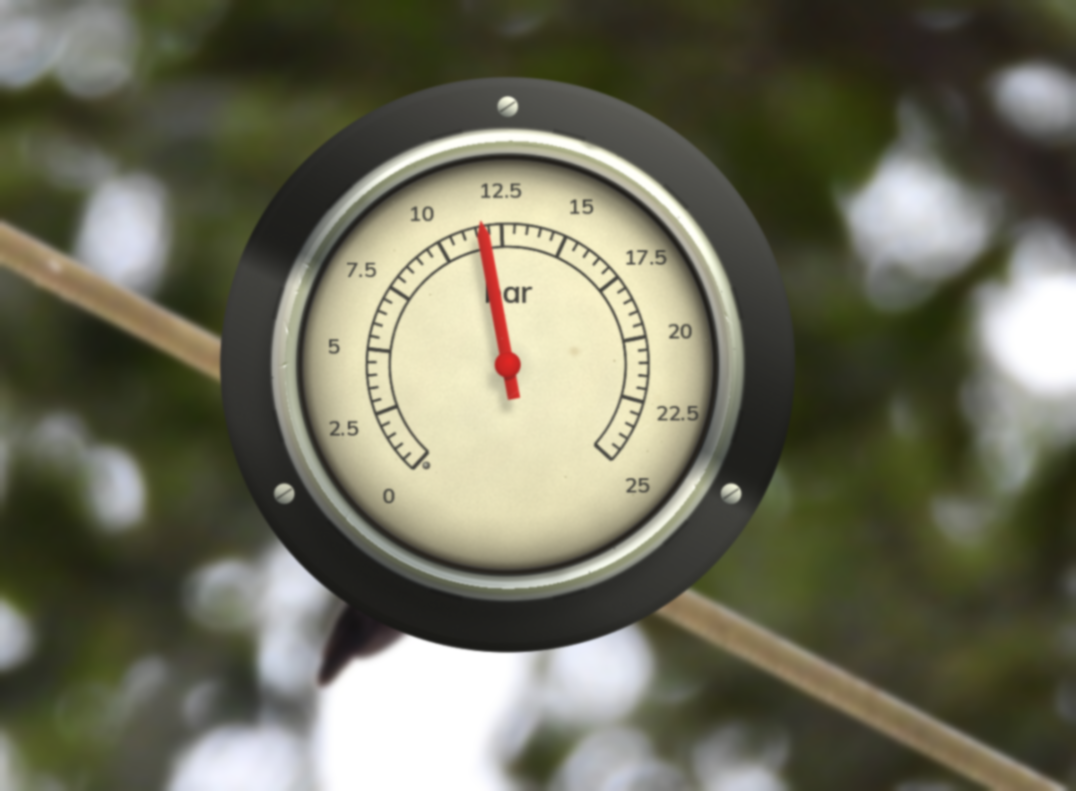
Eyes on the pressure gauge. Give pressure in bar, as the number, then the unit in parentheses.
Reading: 11.75 (bar)
